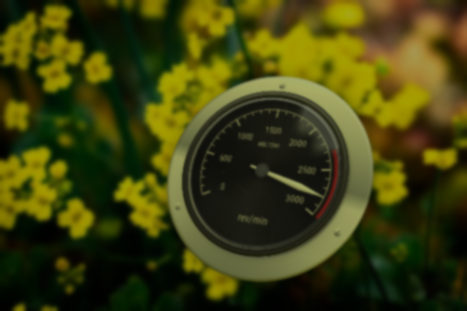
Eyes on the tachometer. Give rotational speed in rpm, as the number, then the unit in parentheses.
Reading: 2800 (rpm)
